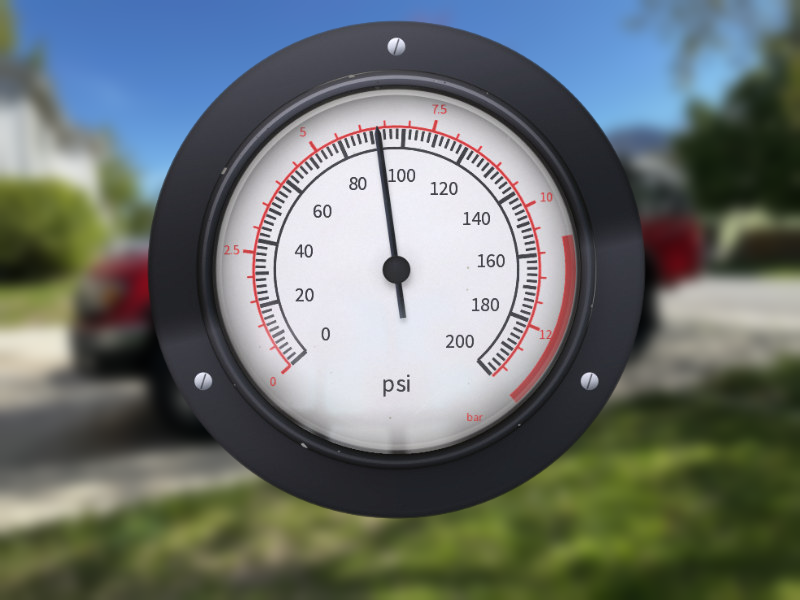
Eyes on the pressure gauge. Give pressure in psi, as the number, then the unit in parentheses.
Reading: 92 (psi)
